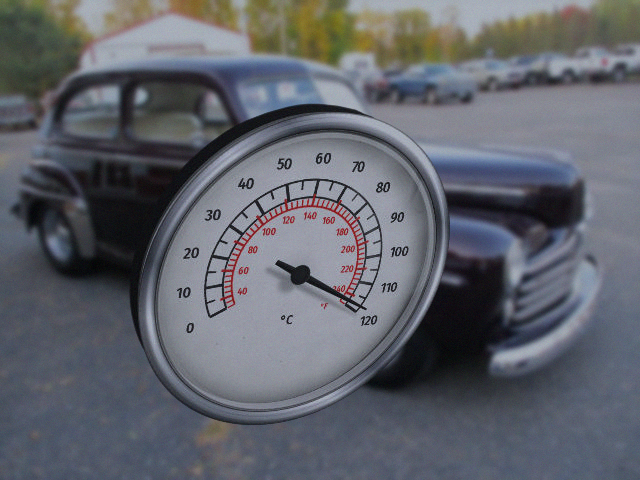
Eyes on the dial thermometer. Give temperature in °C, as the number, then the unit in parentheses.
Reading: 117.5 (°C)
